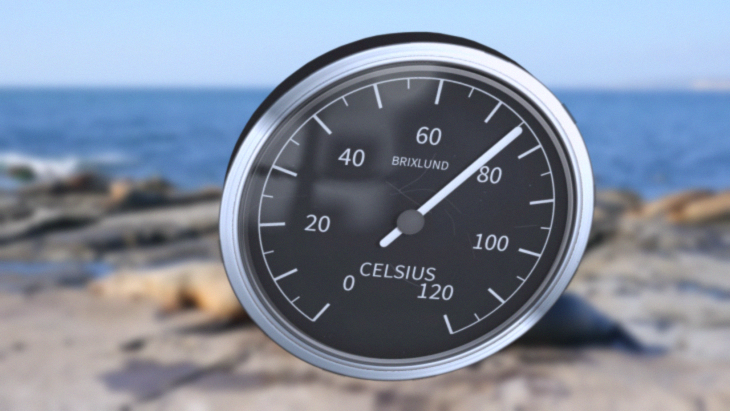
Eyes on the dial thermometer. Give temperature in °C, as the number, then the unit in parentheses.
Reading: 75 (°C)
